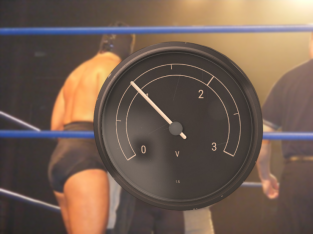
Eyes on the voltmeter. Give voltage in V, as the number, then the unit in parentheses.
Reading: 1 (V)
